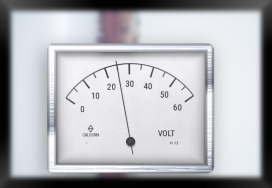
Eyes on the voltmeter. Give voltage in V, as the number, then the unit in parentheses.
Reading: 25 (V)
